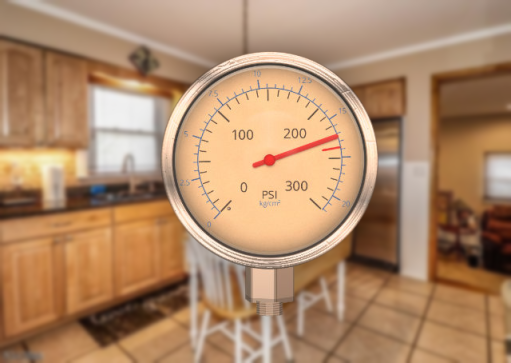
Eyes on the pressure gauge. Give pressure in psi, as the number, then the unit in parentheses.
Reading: 230 (psi)
